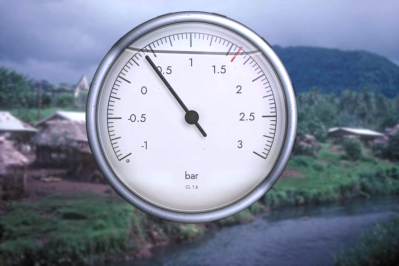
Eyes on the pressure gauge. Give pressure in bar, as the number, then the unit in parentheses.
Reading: 0.4 (bar)
